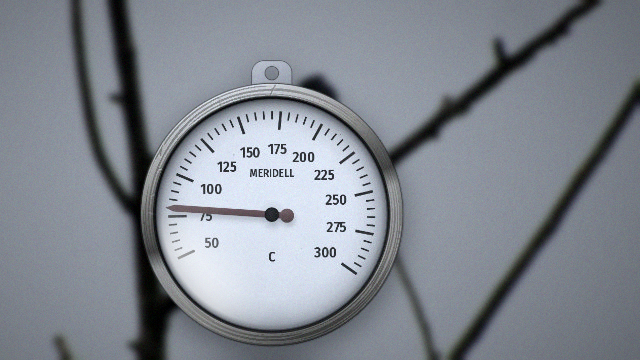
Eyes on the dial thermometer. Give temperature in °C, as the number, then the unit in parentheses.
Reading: 80 (°C)
